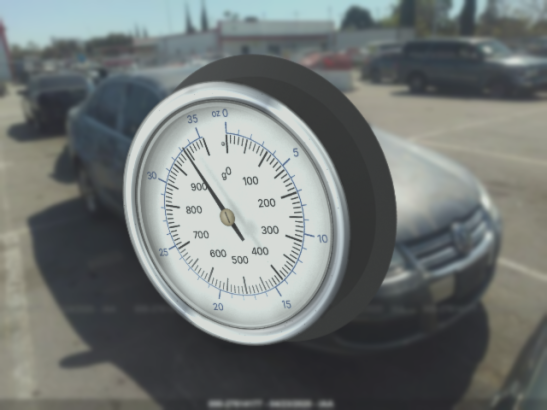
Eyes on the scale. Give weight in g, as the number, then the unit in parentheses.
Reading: 950 (g)
